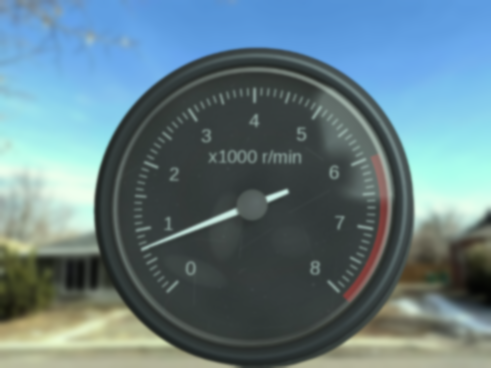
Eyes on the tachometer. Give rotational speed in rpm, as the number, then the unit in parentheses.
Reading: 700 (rpm)
